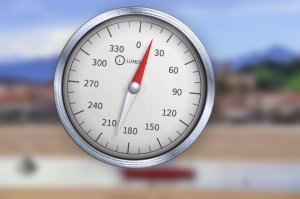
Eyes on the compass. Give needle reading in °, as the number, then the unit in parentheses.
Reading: 15 (°)
